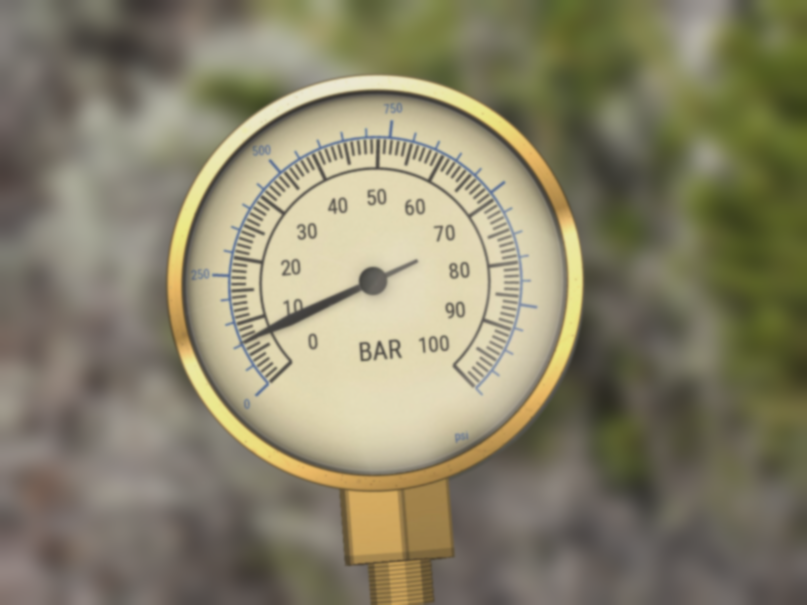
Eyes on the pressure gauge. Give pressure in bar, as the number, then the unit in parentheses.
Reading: 7 (bar)
